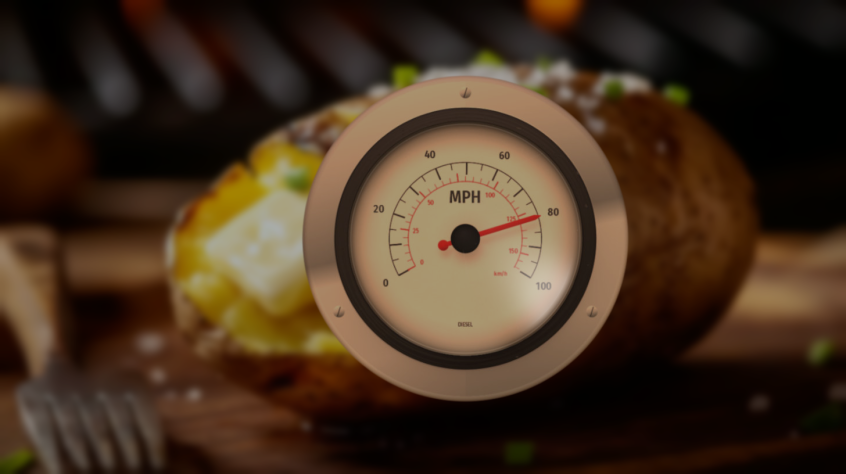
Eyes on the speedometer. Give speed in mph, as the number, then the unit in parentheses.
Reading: 80 (mph)
